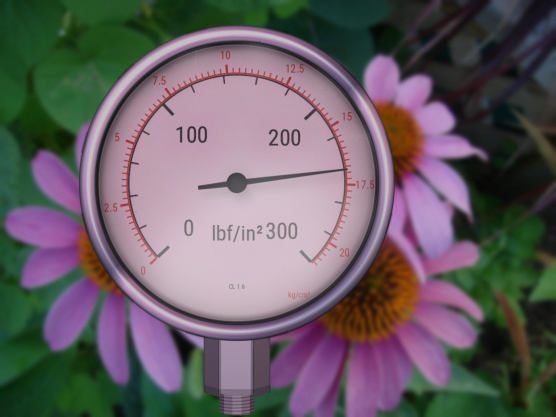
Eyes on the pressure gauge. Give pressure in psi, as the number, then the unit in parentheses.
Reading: 240 (psi)
